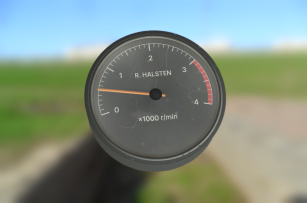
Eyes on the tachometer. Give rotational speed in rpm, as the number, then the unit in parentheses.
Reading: 500 (rpm)
